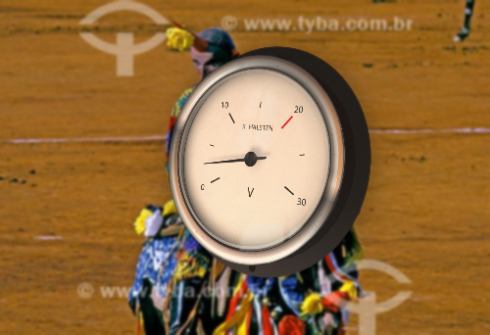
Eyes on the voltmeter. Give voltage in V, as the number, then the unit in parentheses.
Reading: 2.5 (V)
